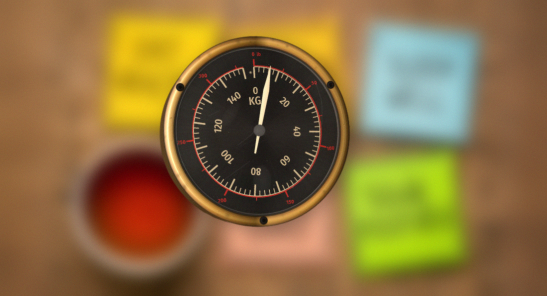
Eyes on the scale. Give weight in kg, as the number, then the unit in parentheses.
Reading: 6 (kg)
